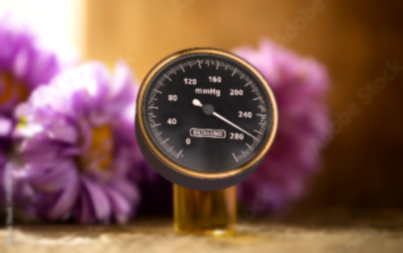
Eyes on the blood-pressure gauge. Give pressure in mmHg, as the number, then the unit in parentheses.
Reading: 270 (mmHg)
